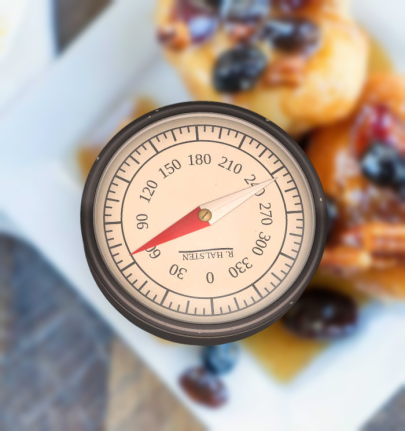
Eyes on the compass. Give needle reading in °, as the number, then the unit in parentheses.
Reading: 65 (°)
